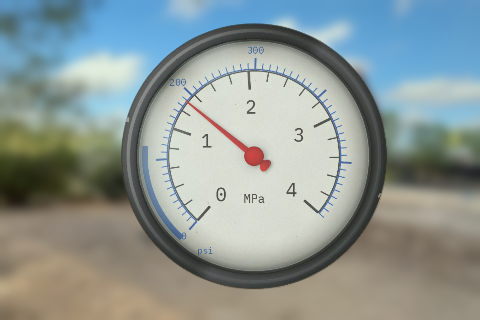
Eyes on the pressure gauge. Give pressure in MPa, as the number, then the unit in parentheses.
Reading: 1.3 (MPa)
